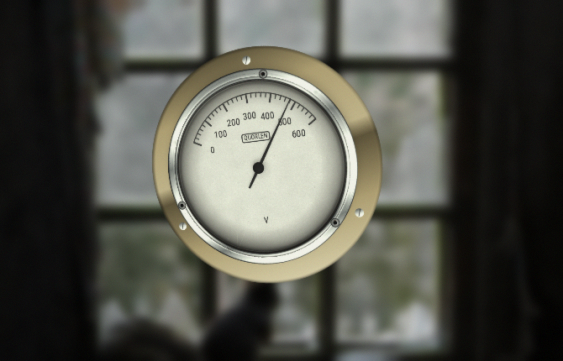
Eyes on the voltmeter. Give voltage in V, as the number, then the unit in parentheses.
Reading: 480 (V)
